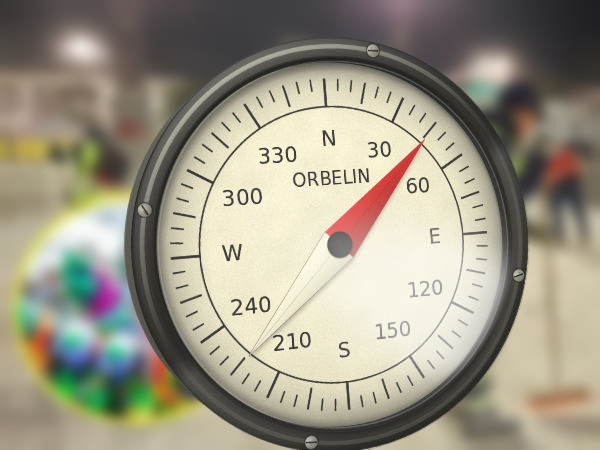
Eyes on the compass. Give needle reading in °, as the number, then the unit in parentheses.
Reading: 45 (°)
